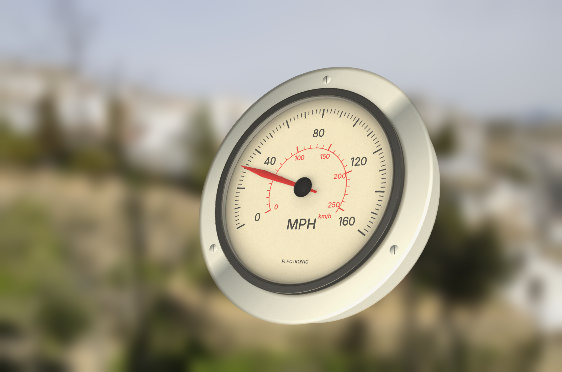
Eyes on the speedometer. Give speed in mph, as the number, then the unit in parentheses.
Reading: 30 (mph)
